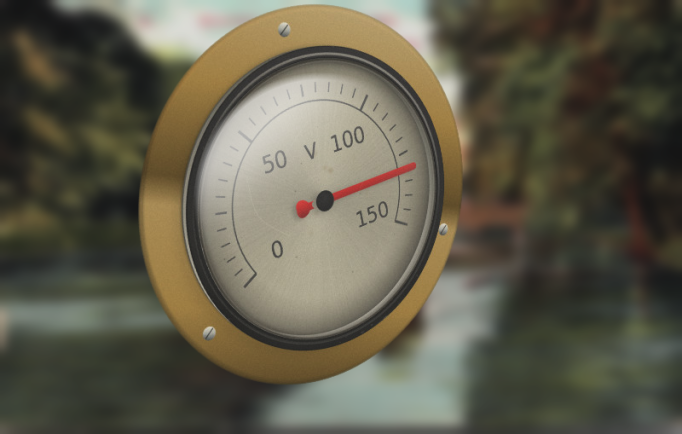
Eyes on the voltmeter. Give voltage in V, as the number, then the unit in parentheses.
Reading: 130 (V)
